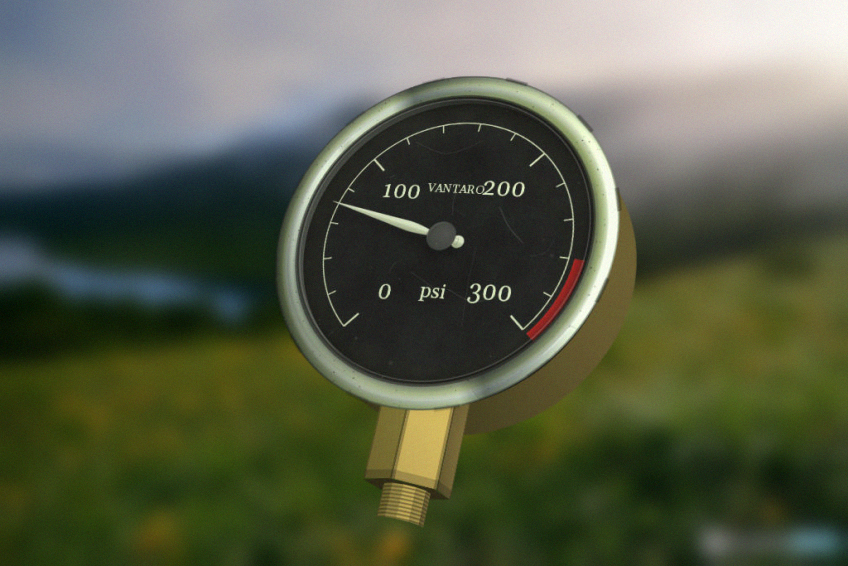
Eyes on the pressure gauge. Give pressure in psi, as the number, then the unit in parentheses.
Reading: 70 (psi)
